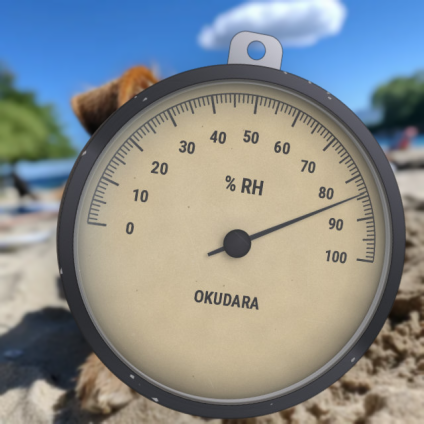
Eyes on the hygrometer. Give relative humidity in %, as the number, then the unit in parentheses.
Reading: 84 (%)
